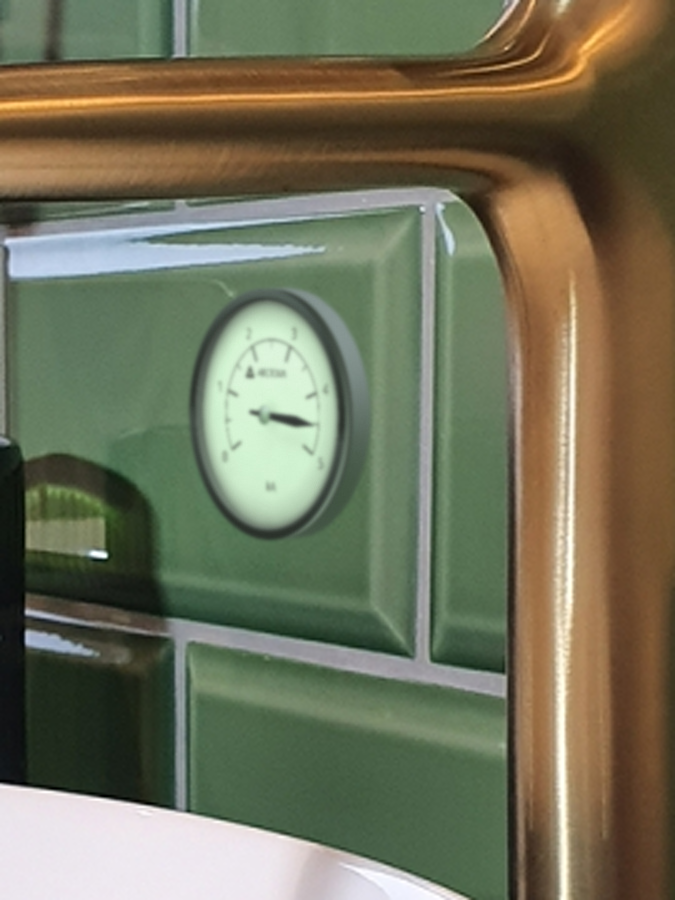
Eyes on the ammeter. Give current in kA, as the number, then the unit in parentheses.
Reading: 4.5 (kA)
